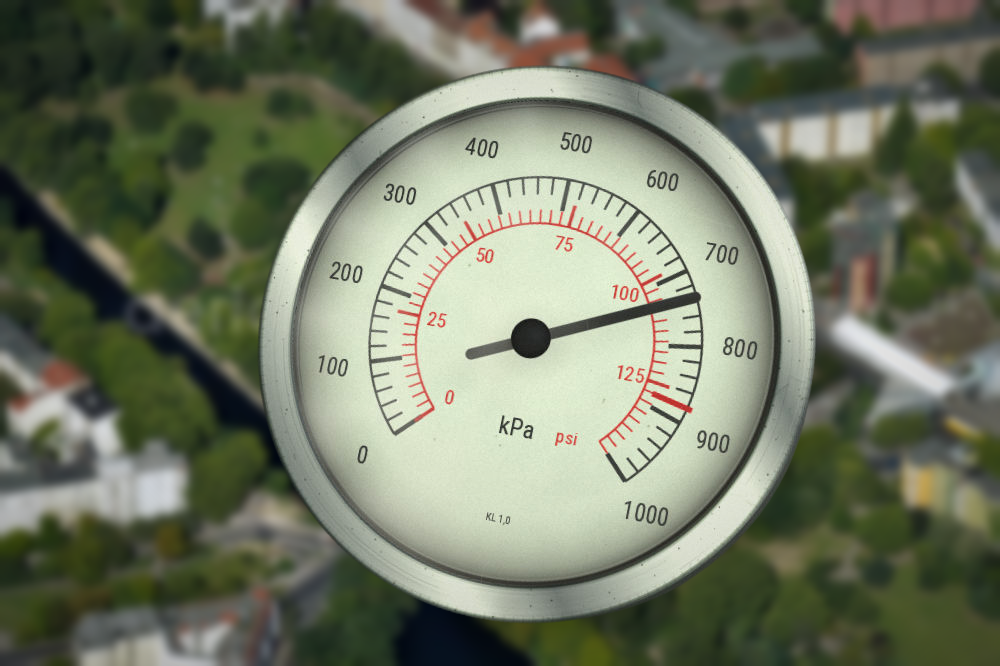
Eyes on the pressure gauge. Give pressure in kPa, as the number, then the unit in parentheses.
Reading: 740 (kPa)
